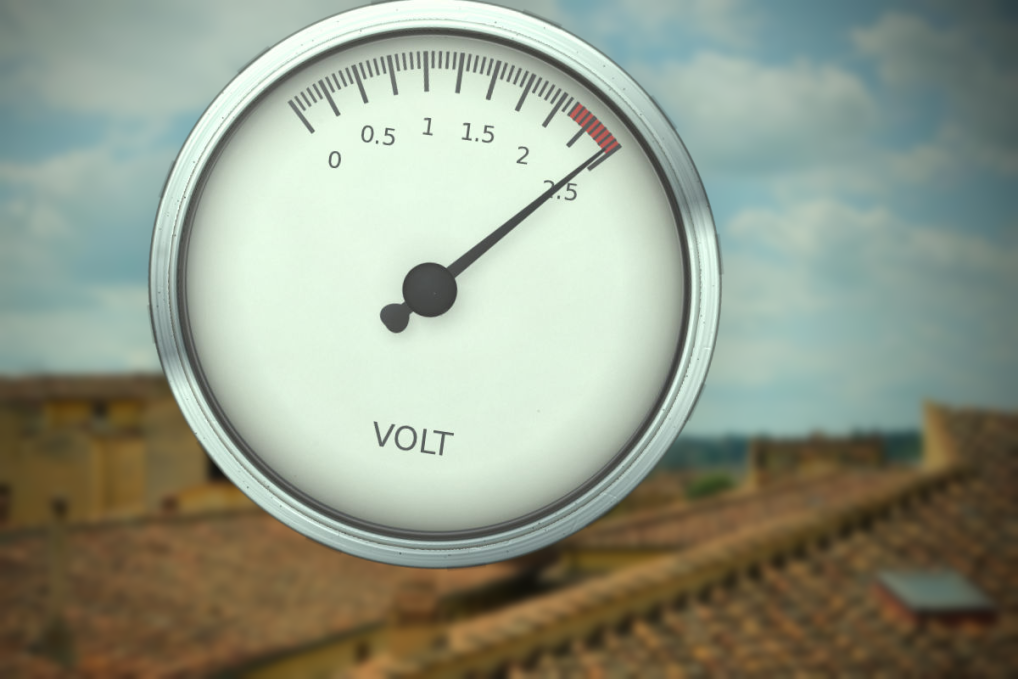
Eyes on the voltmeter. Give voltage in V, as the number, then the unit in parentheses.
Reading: 2.45 (V)
